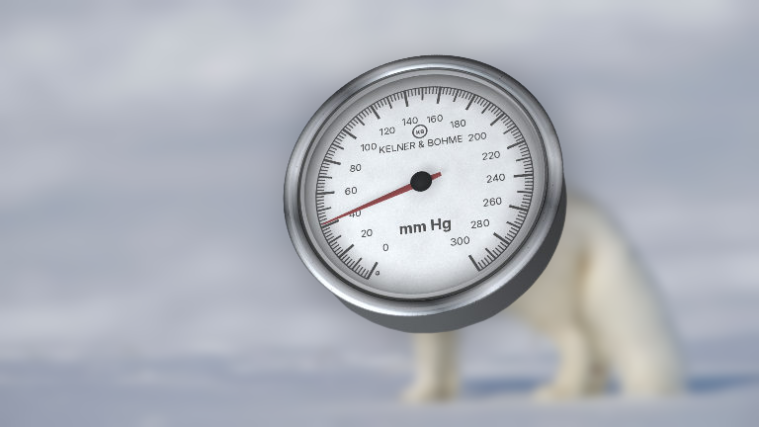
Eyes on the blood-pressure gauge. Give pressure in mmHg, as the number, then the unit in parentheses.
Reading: 40 (mmHg)
